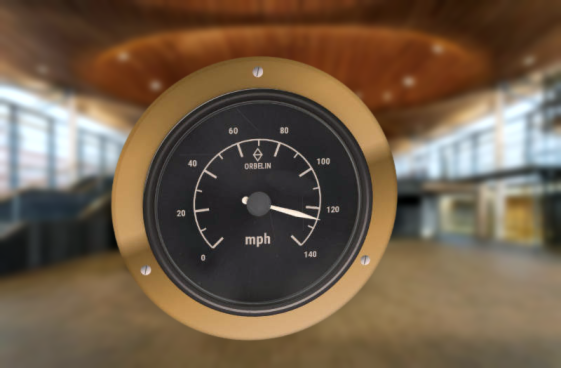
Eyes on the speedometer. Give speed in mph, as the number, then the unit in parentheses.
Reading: 125 (mph)
